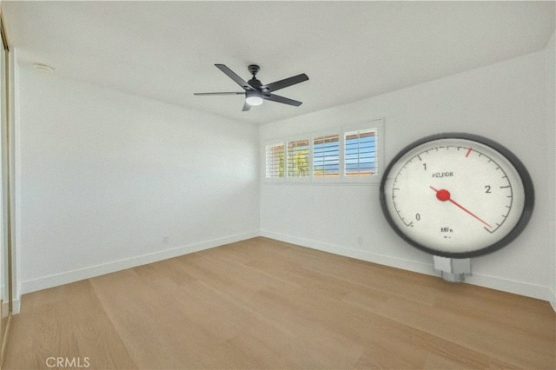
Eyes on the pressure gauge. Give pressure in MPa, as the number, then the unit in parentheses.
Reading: 2.45 (MPa)
